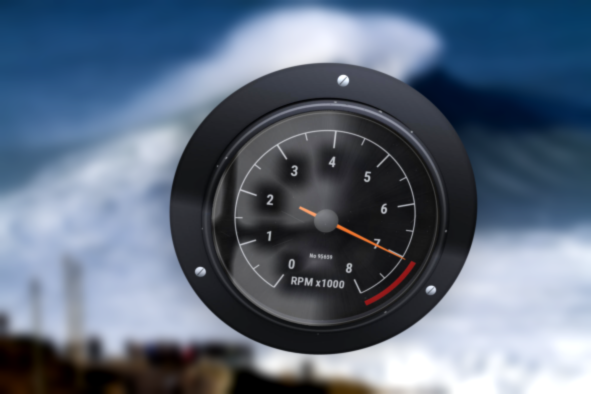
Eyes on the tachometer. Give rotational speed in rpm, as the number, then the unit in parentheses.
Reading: 7000 (rpm)
